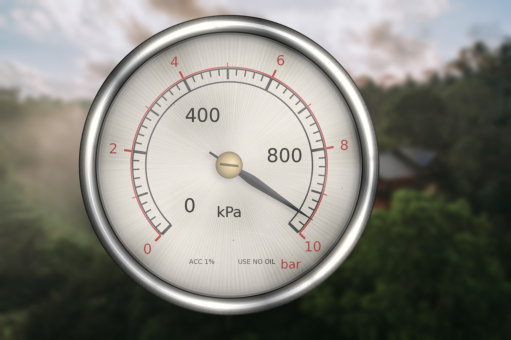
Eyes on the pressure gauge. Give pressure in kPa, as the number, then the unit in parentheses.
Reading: 960 (kPa)
